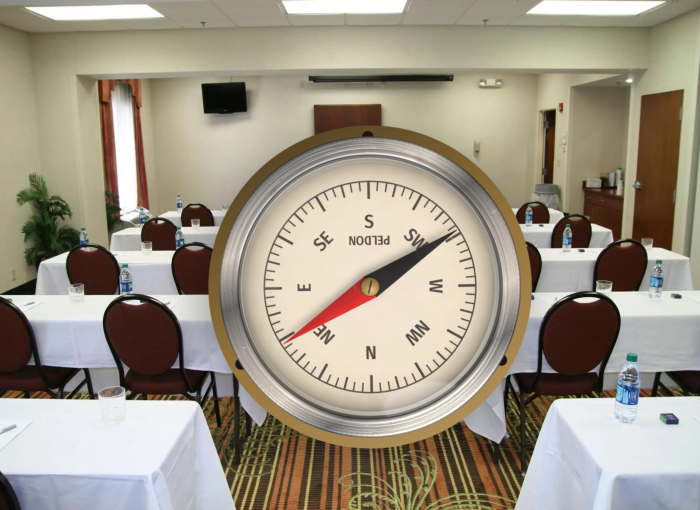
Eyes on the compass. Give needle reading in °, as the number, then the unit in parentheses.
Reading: 57.5 (°)
